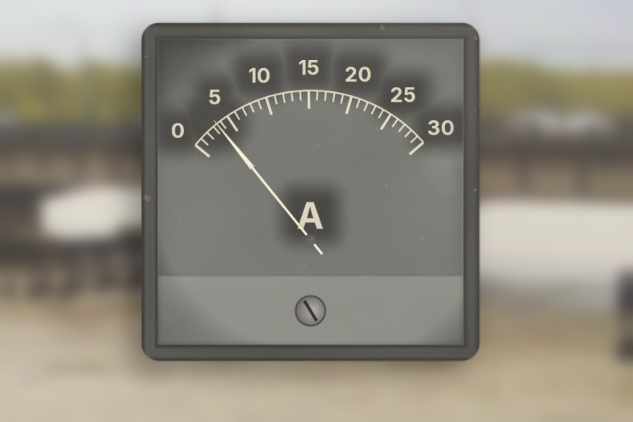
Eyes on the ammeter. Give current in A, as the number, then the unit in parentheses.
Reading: 3.5 (A)
